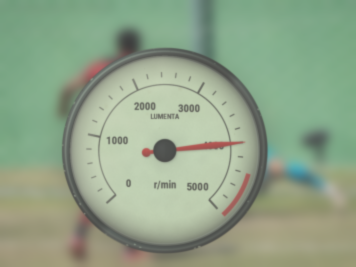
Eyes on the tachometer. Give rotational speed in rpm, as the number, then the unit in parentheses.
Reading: 4000 (rpm)
